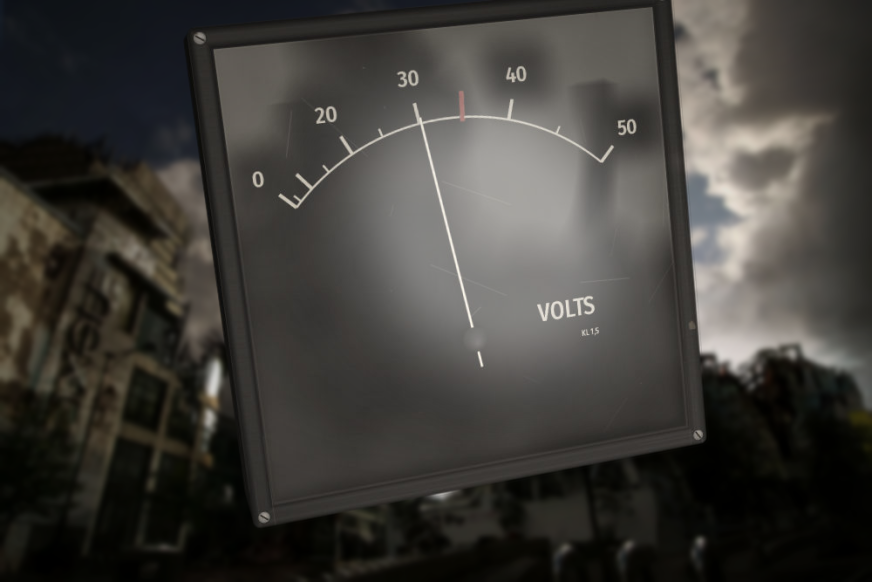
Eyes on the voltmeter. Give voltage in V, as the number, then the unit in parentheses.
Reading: 30 (V)
